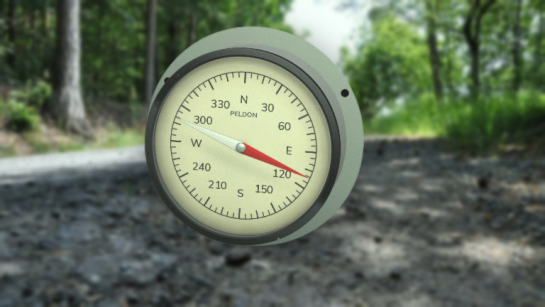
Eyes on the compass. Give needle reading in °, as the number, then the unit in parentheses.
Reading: 110 (°)
